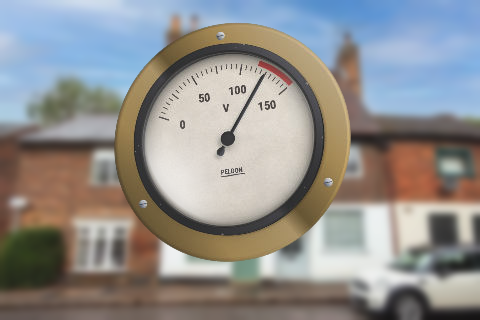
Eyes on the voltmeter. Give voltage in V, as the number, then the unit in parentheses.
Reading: 125 (V)
